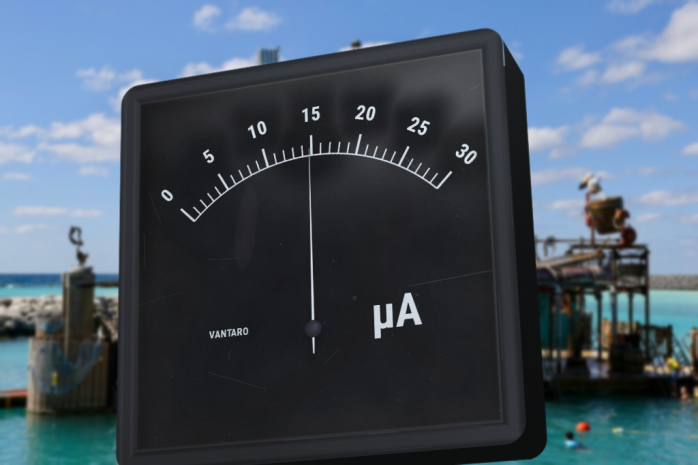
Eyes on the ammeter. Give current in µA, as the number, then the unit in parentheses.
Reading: 15 (µA)
